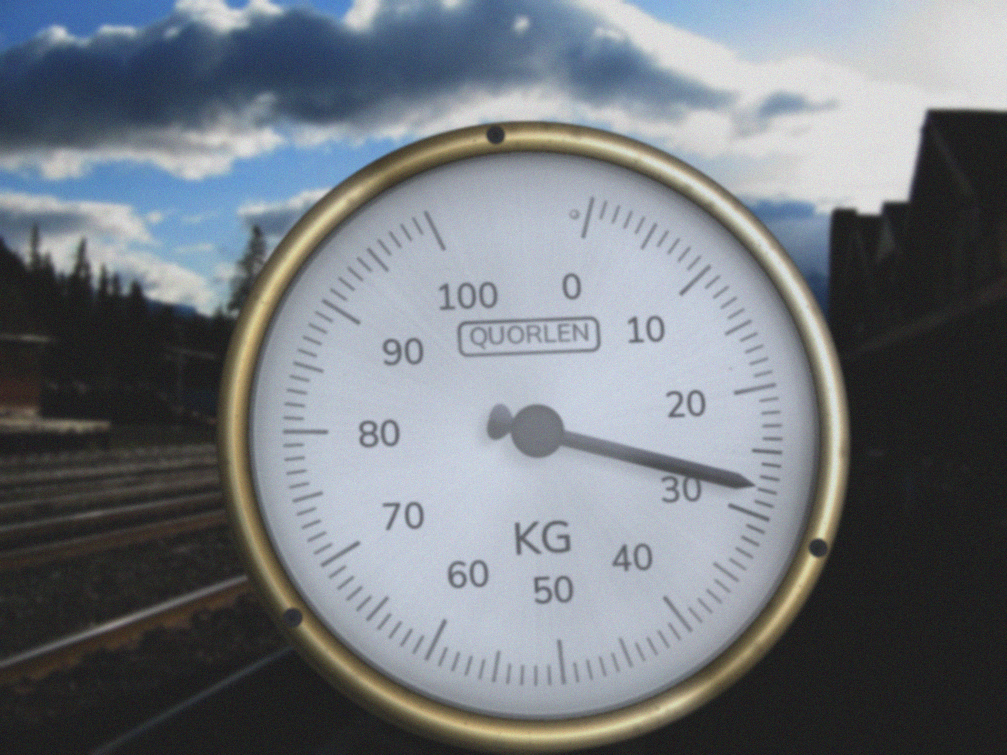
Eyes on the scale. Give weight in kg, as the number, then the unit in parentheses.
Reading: 28 (kg)
